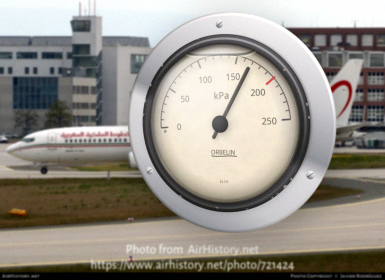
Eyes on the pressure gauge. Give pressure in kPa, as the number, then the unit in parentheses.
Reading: 170 (kPa)
